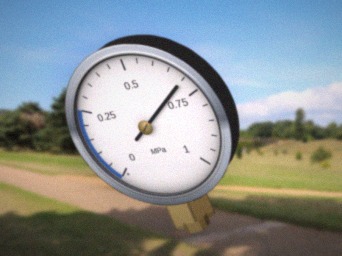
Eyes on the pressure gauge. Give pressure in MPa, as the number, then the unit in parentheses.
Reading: 0.7 (MPa)
